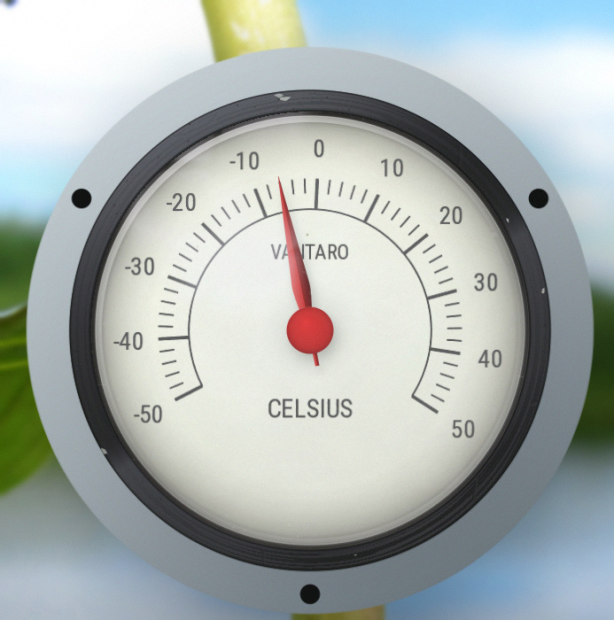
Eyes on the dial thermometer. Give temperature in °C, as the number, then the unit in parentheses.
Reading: -6 (°C)
